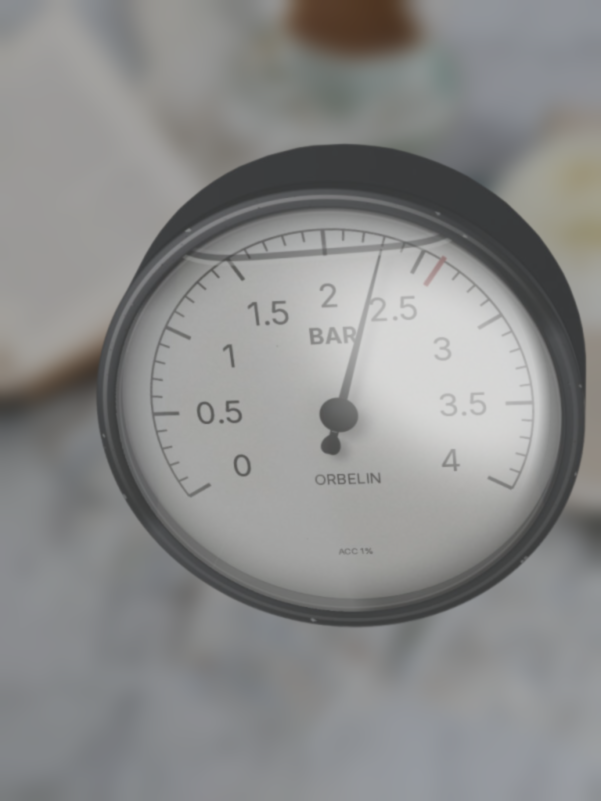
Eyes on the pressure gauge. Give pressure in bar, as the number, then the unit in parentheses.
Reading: 2.3 (bar)
